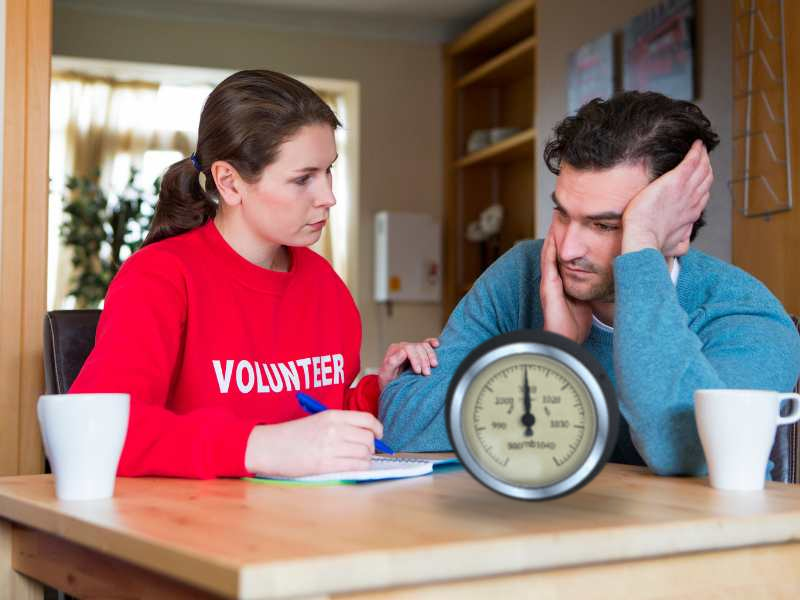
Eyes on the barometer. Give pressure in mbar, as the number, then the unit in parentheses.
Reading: 1010 (mbar)
